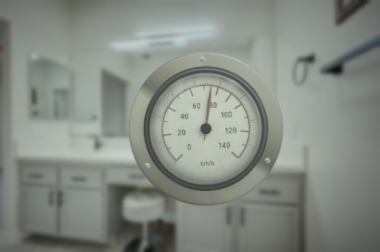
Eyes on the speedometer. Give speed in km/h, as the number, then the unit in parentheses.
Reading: 75 (km/h)
